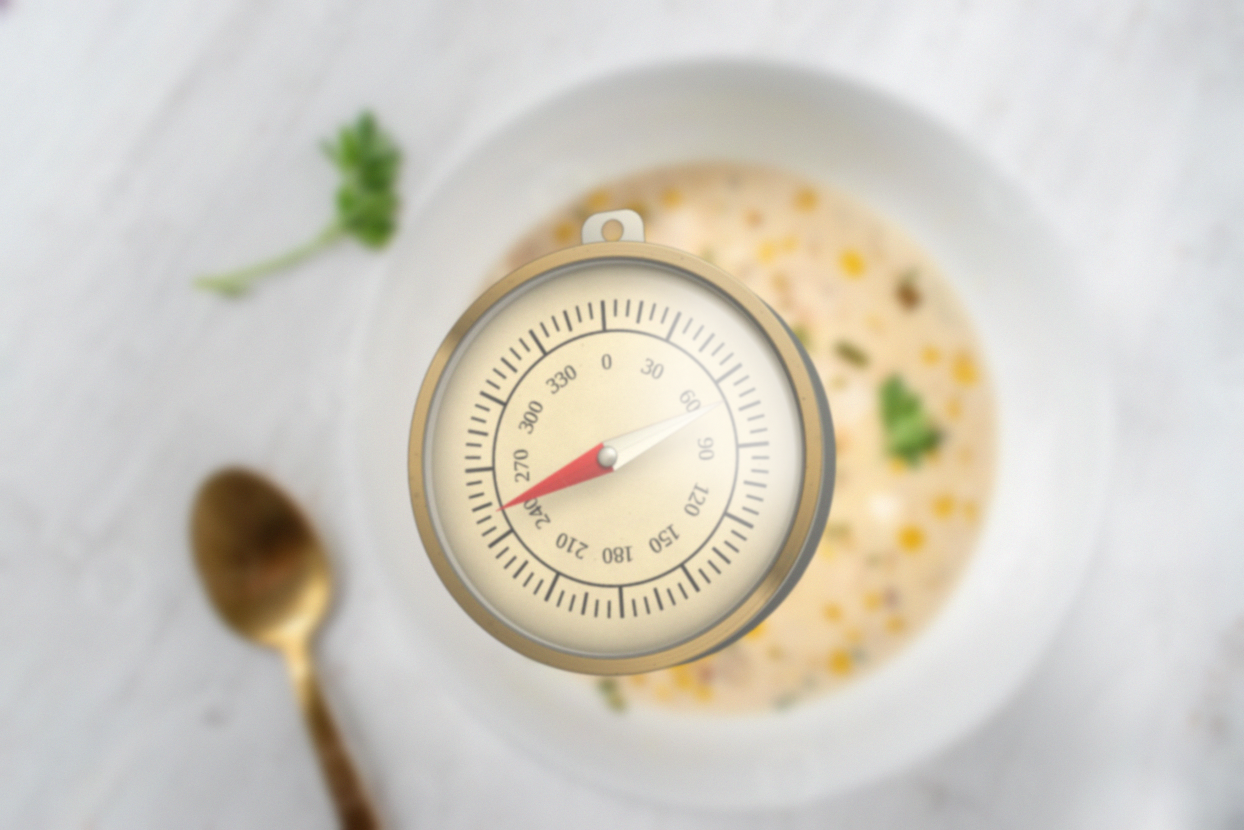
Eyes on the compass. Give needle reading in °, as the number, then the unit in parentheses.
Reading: 250 (°)
